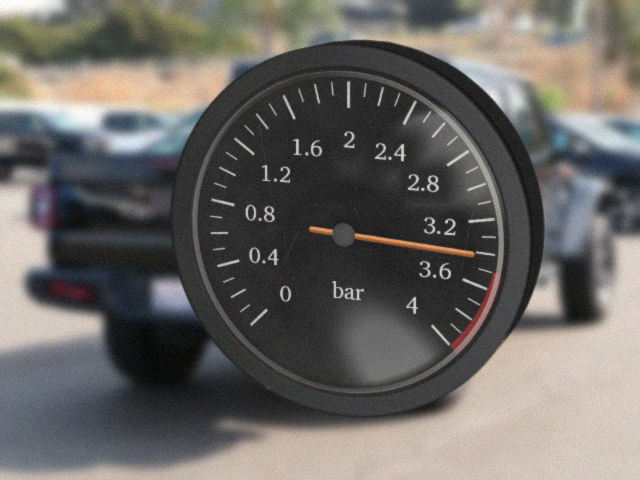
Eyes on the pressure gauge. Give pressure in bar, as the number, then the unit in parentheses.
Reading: 3.4 (bar)
